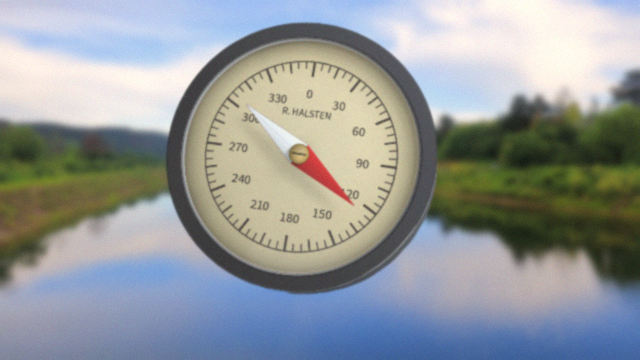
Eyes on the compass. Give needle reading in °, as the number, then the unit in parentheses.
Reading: 125 (°)
